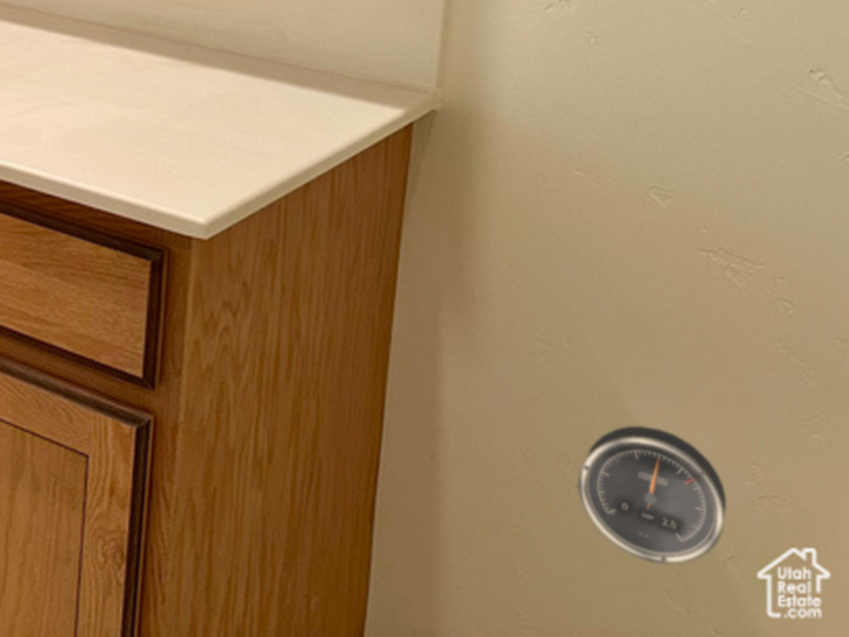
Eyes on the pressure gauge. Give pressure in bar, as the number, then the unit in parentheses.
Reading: 1.25 (bar)
